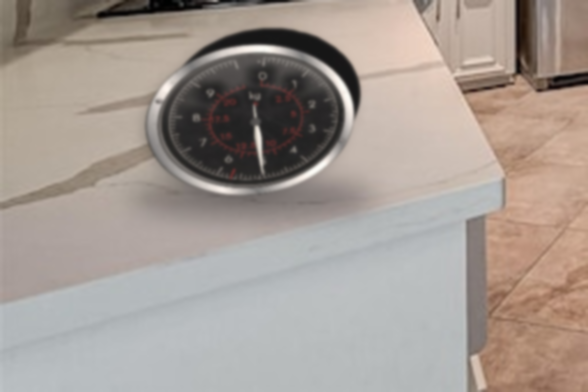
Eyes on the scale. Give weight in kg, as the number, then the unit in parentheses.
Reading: 5 (kg)
